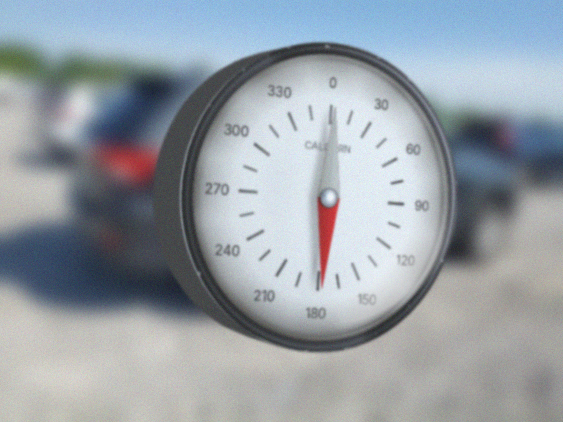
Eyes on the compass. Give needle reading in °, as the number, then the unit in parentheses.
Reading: 180 (°)
